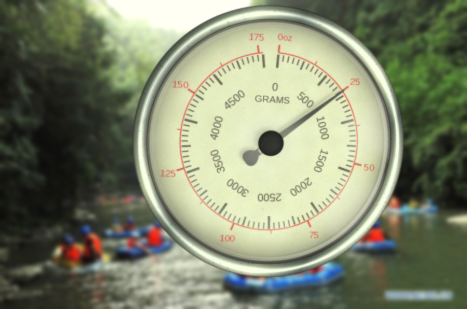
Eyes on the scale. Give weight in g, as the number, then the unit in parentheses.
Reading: 700 (g)
